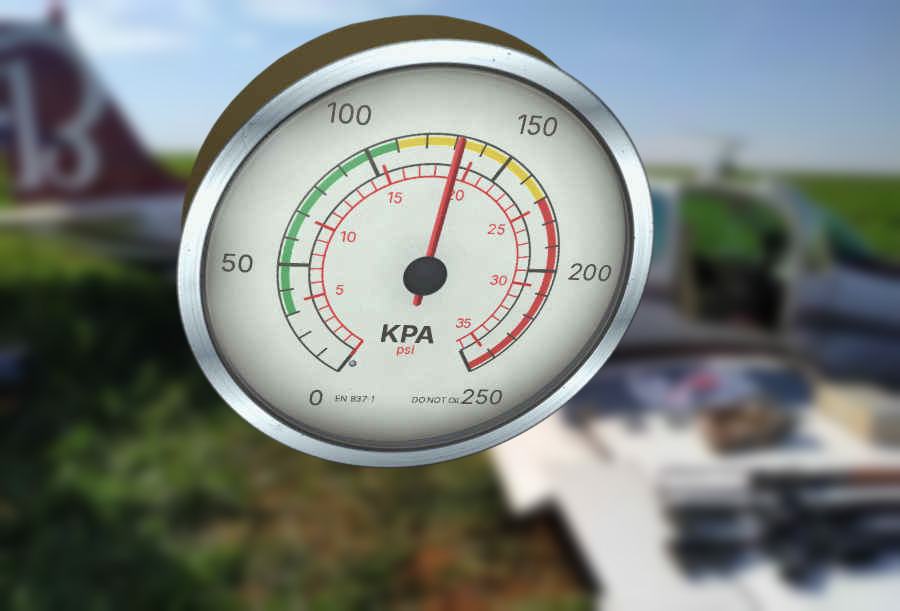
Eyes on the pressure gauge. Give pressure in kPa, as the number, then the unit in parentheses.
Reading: 130 (kPa)
